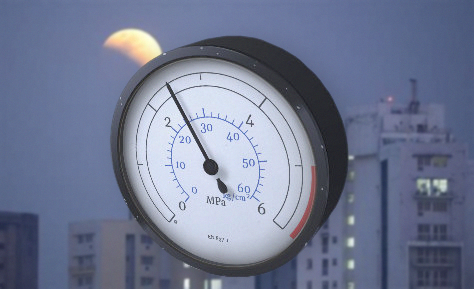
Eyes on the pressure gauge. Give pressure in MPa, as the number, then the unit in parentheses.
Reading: 2.5 (MPa)
